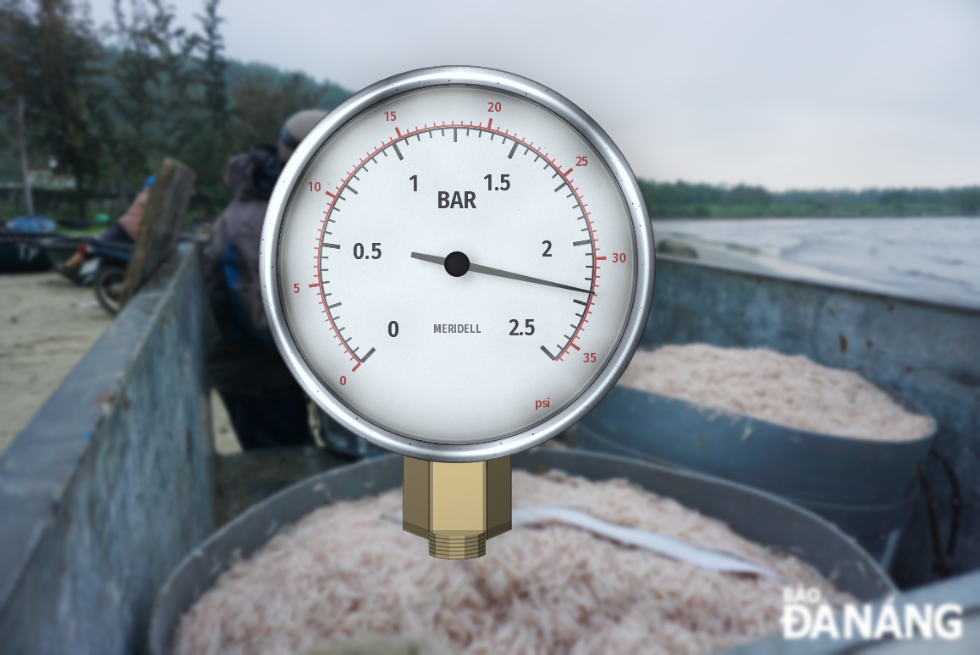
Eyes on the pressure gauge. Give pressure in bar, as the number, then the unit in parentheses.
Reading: 2.2 (bar)
